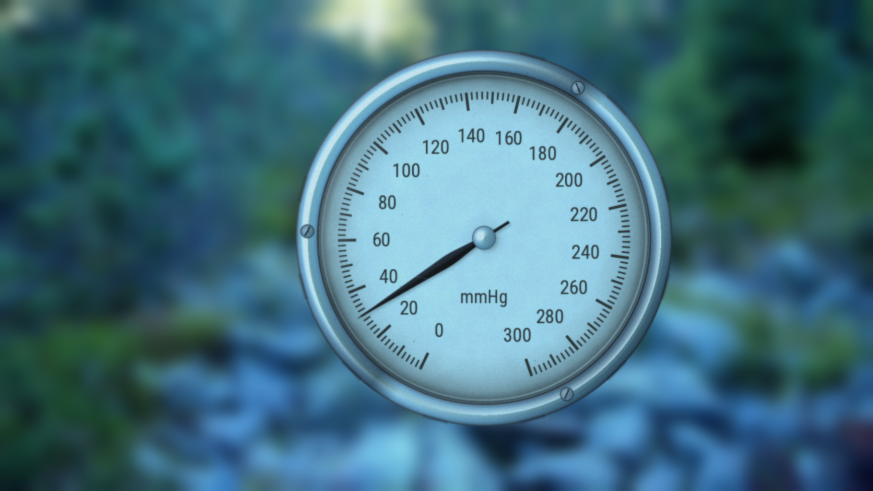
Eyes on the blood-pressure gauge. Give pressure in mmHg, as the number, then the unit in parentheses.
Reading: 30 (mmHg)
